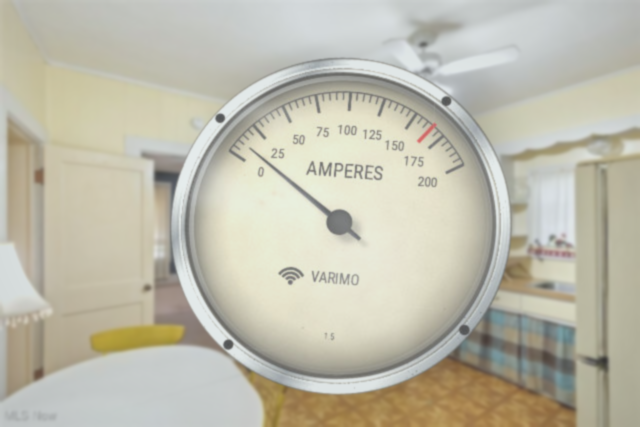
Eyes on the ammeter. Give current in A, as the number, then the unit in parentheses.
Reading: 10 (A)
